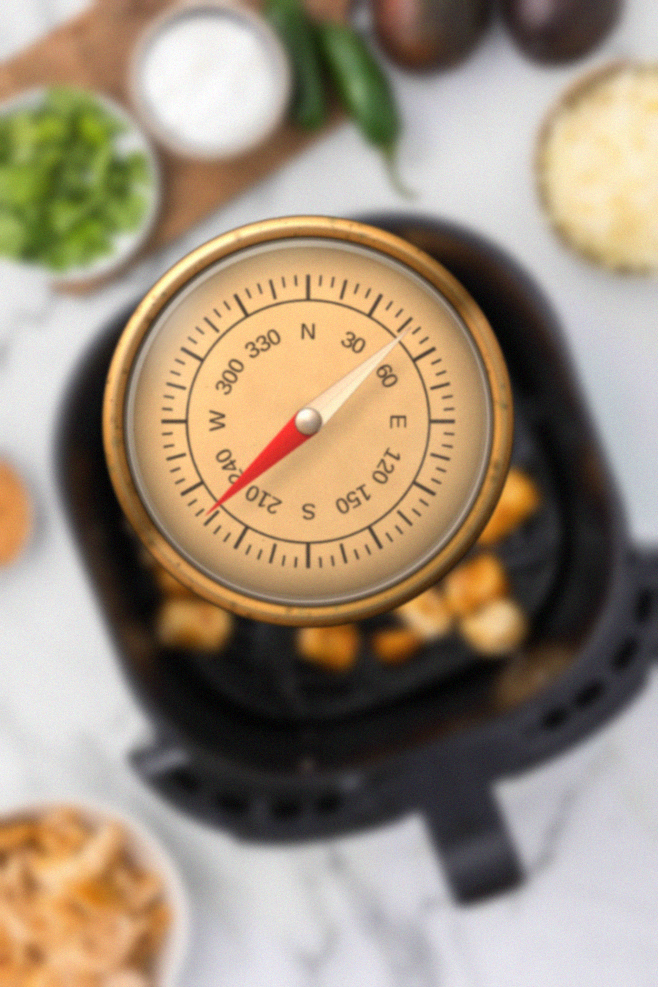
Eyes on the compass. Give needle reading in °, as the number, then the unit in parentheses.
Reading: 227.5 (°)
